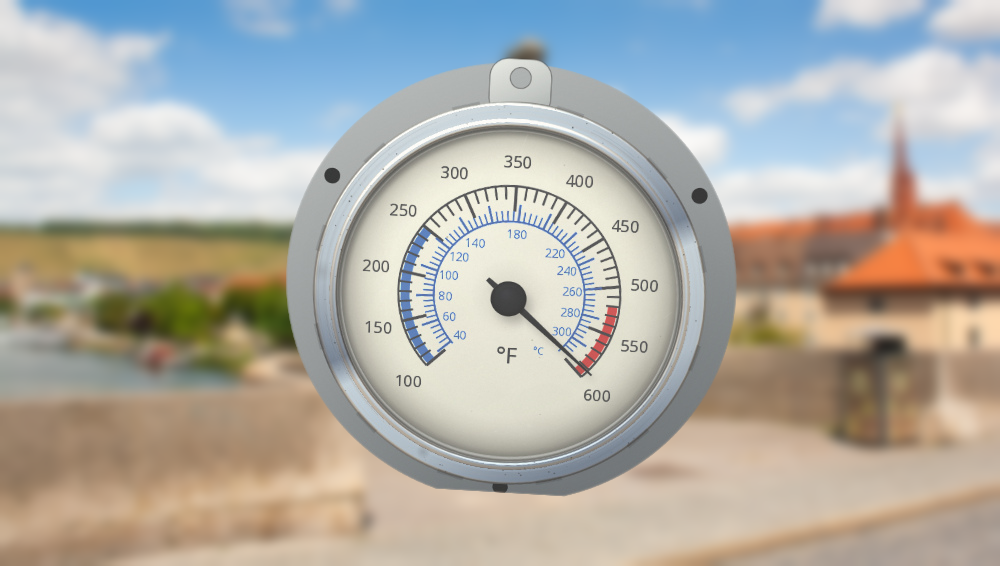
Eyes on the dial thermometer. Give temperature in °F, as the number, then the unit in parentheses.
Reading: 590 (°F)
